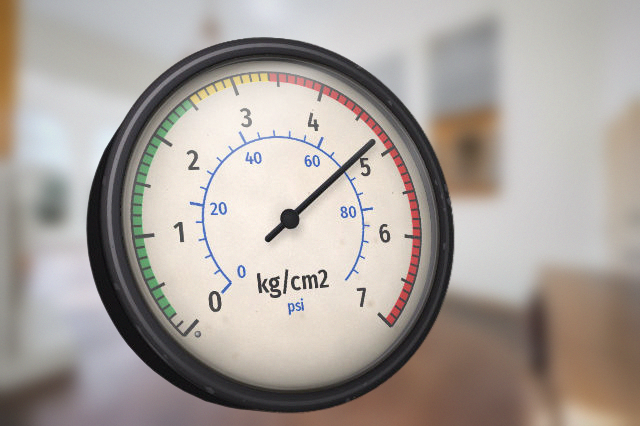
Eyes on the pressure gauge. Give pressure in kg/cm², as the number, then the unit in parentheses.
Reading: 4.8 (kg/cm²)
